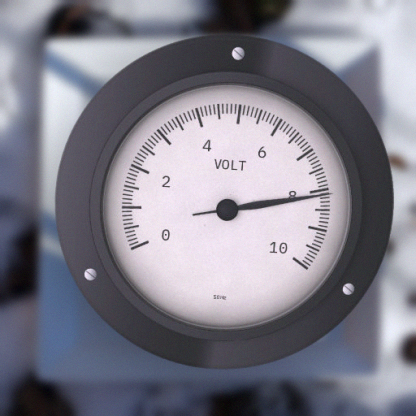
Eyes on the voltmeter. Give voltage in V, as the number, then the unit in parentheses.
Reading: 8.1 (V)
